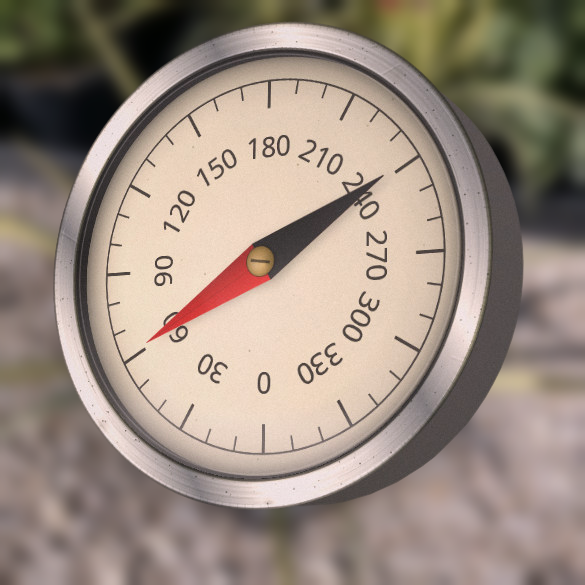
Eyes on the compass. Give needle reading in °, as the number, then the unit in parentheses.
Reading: 60 (°)
